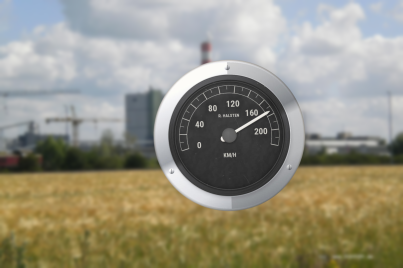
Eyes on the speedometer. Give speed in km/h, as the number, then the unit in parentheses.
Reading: 175 (km/h)
